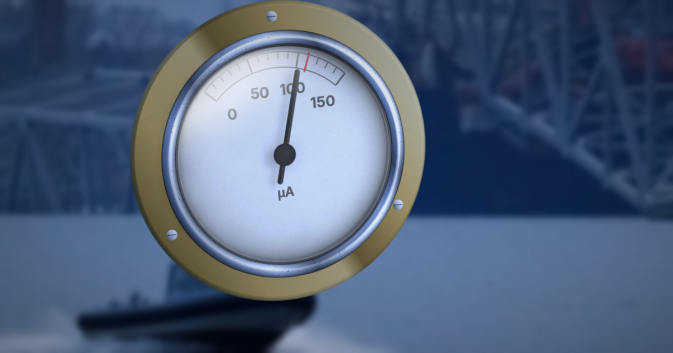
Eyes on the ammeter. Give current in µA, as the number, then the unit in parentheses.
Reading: 100 (µA)
